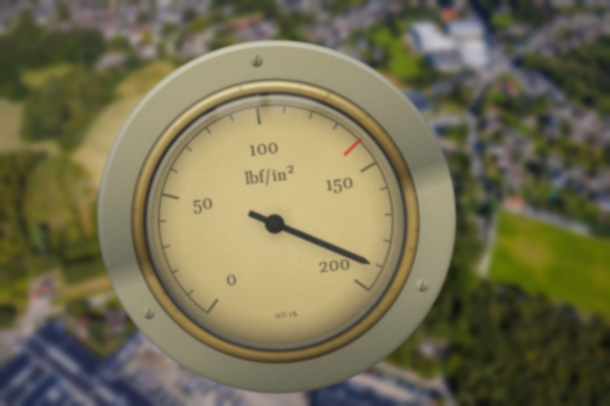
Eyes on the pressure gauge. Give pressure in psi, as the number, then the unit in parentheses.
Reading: 190 (psi)
